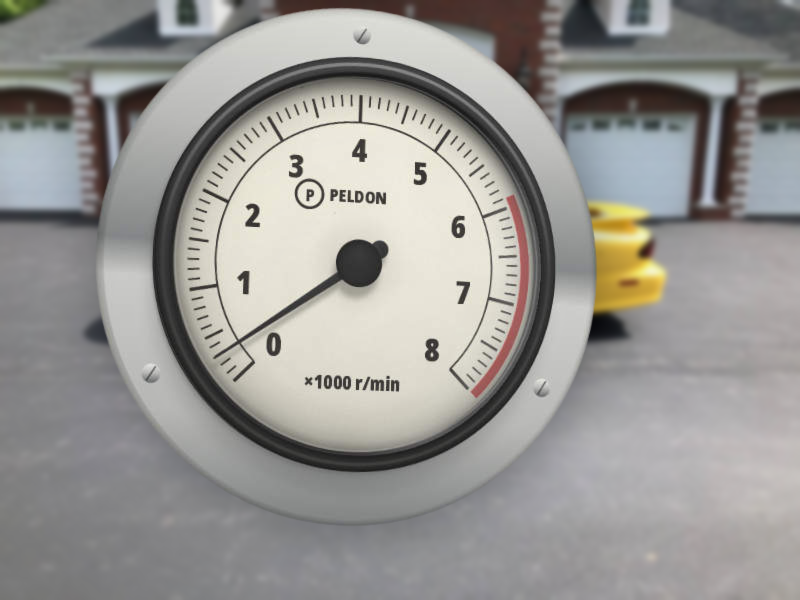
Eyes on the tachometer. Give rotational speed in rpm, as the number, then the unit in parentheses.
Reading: 300 (rpm)
